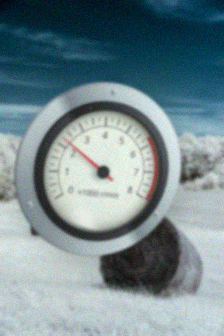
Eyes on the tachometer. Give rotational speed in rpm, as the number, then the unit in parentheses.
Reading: 2250 (rpm)
